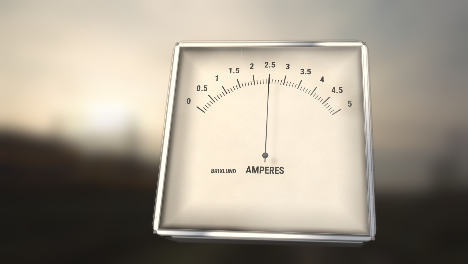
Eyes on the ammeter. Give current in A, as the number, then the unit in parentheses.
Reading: 2.5 (A)
